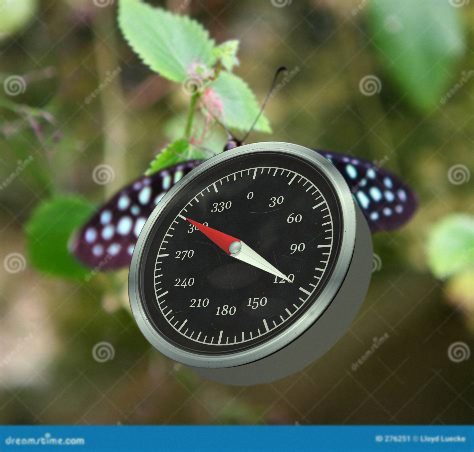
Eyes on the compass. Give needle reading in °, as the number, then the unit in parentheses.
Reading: 300 (°)
